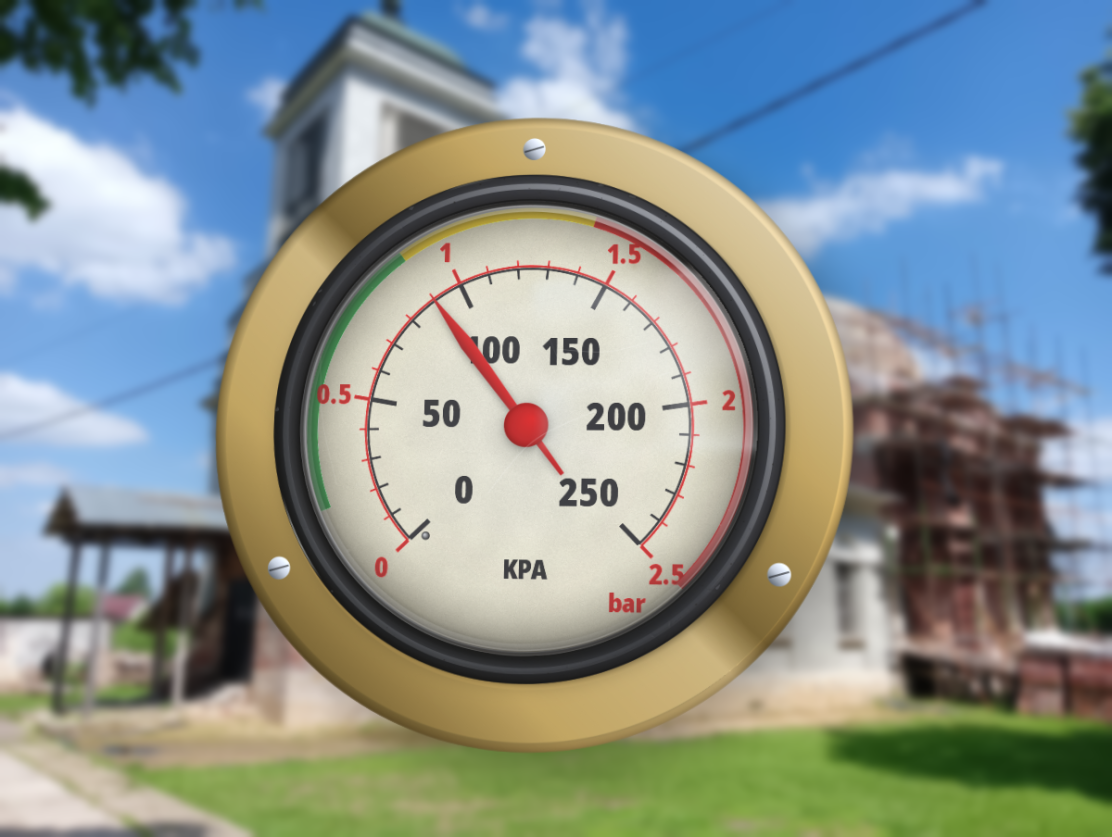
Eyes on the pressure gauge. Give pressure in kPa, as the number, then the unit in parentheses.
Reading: 90 (kPa)
